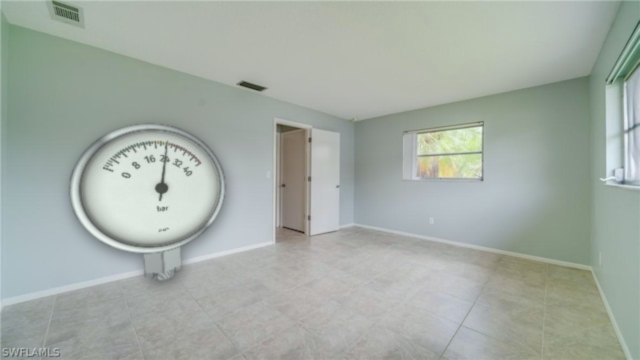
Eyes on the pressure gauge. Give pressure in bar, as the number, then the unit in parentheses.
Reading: 24 (bar)
